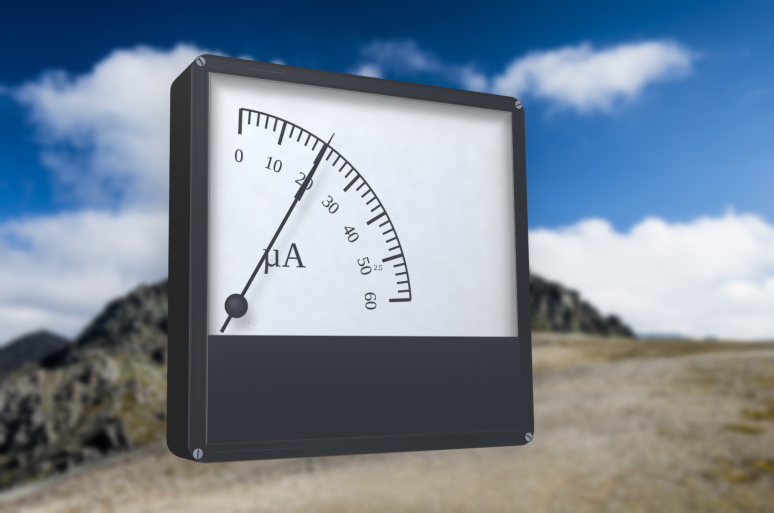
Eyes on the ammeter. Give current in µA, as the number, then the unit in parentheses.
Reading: 20 (µA)
